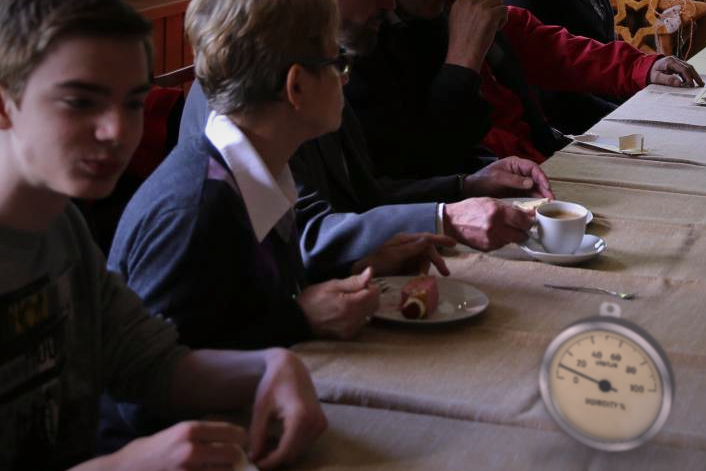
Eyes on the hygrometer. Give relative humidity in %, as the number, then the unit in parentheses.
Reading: 10 (%)
